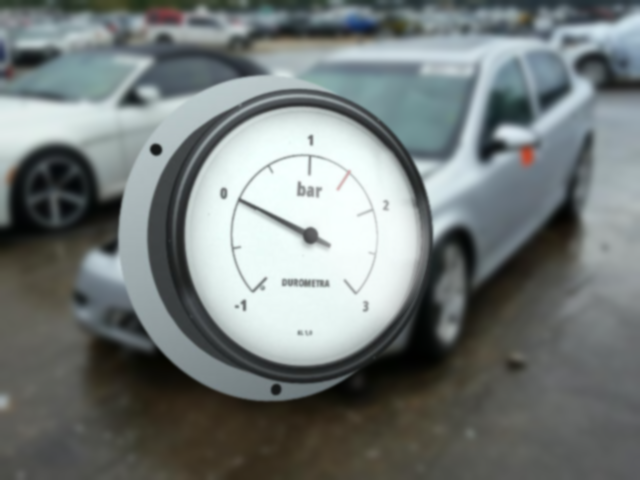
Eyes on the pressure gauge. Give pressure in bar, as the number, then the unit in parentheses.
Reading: 0 (bar)
